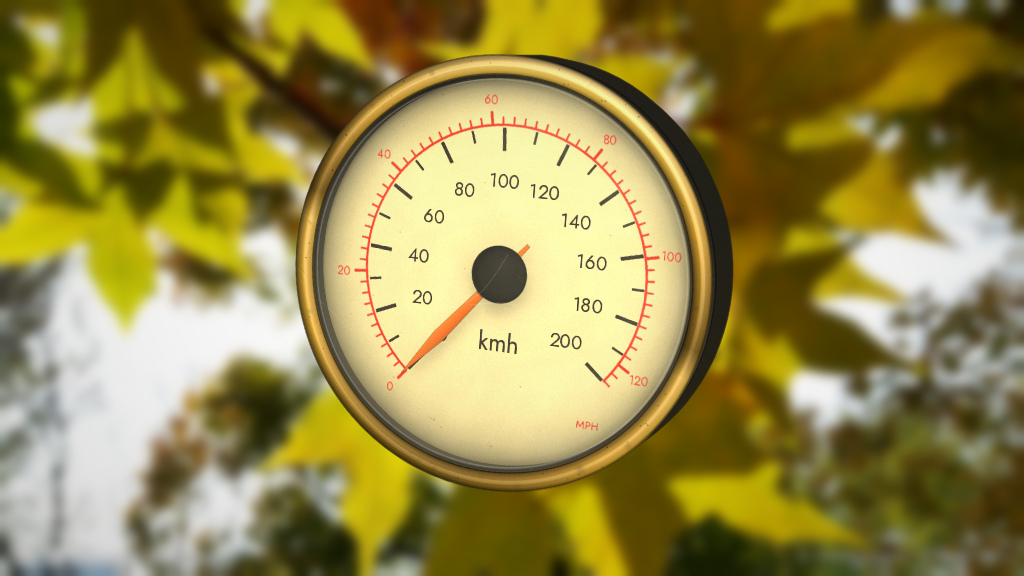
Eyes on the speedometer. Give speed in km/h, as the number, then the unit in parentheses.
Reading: 0 (km/h)
